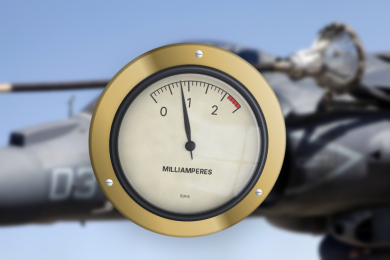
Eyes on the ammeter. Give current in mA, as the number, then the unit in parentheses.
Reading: 0.8 (mA)
